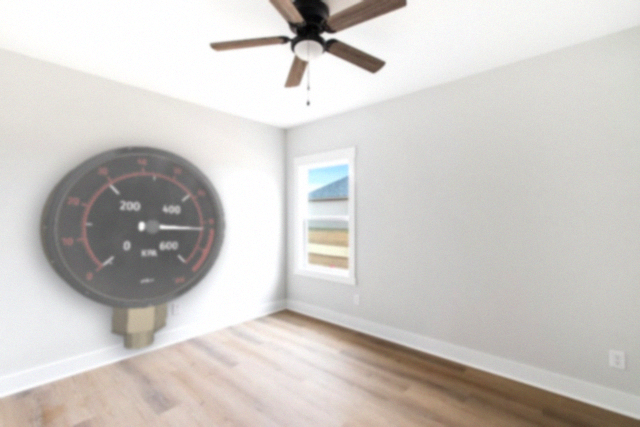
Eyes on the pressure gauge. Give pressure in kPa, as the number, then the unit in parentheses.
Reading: 500 (kPa)
